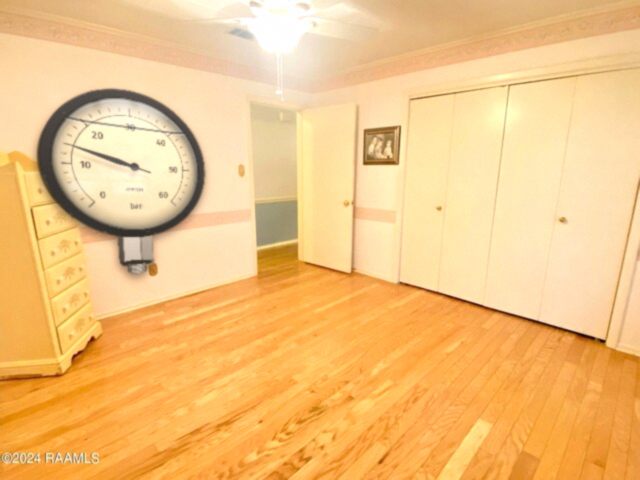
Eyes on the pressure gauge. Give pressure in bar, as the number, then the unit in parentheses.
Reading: 14 (bar)
